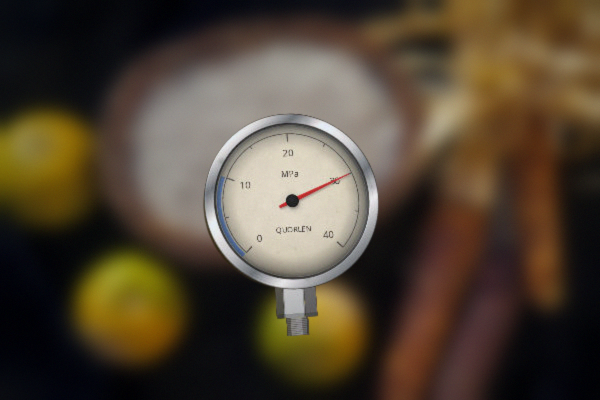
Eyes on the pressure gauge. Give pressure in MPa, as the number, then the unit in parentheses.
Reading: 30 (MPa)
